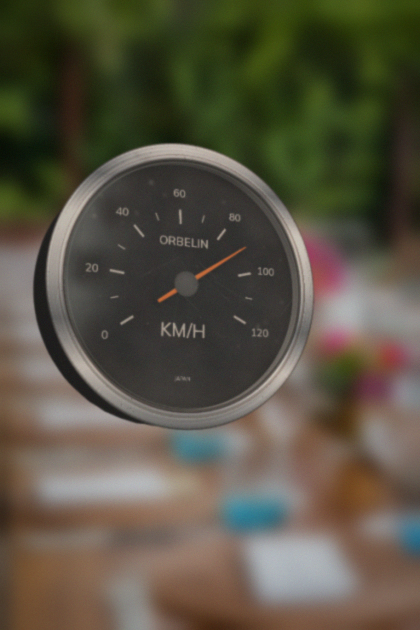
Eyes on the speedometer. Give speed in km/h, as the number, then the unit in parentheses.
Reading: 90 (km/h)
